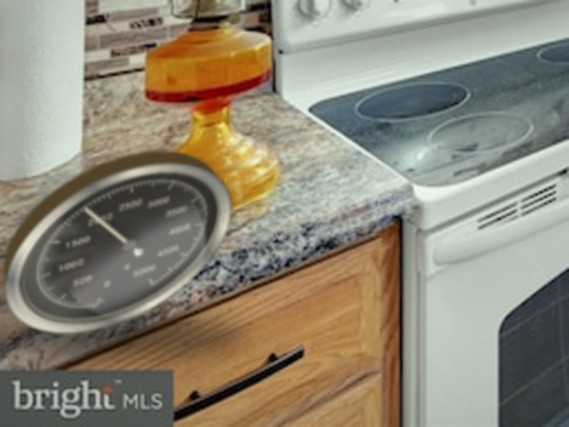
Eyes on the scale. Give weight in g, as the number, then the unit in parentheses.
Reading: 2000 (g)
